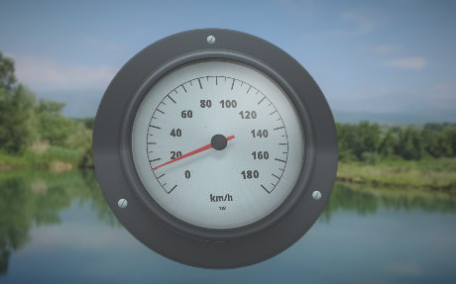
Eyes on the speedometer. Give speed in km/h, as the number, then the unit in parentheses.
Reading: 15 (km/h)
